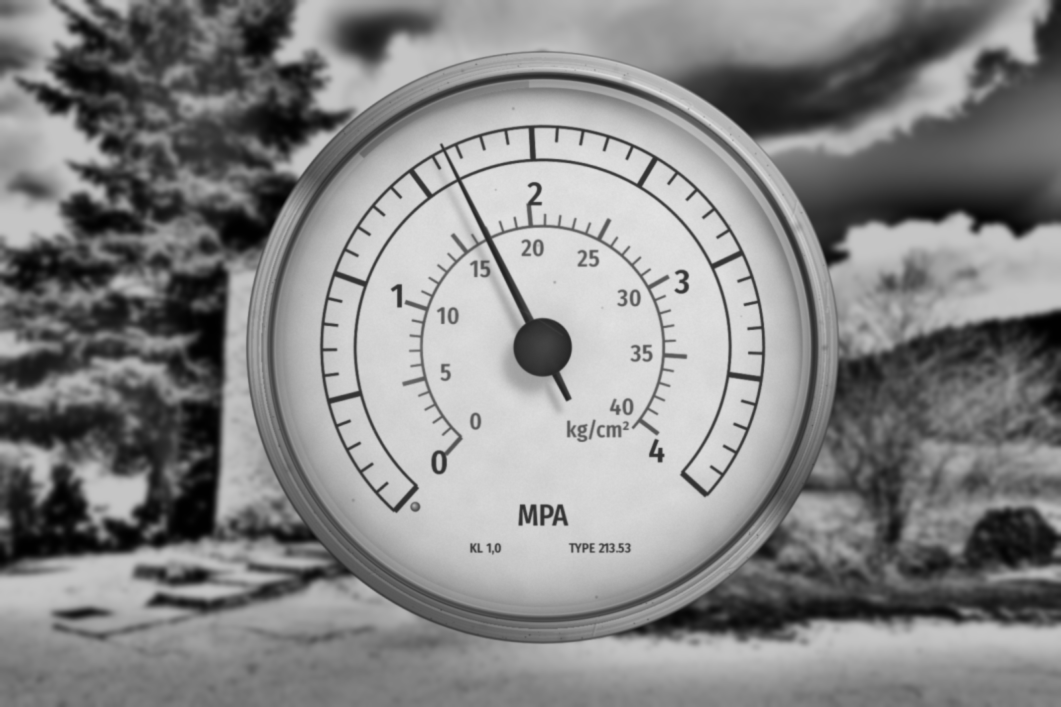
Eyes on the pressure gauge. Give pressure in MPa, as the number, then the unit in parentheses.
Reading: 1.65 (MPa)
